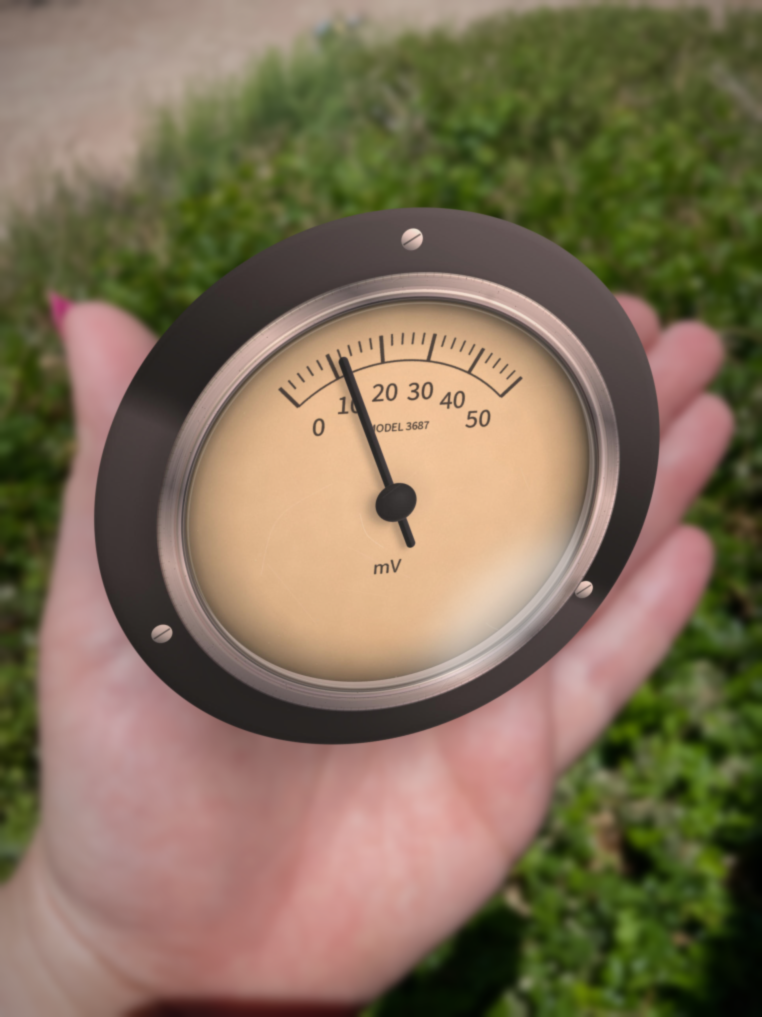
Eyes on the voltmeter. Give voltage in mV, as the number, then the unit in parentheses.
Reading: 12 (mV)
